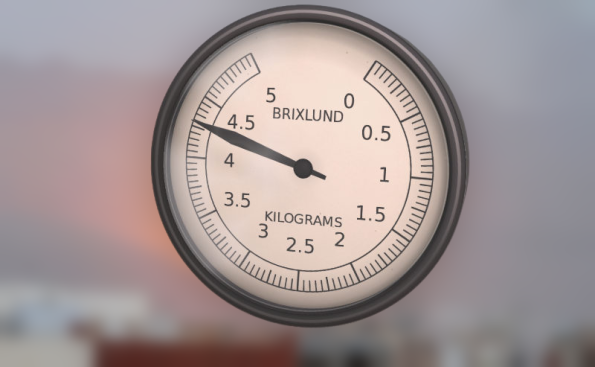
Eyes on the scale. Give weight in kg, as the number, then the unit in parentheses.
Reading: 4.3 (kg)
